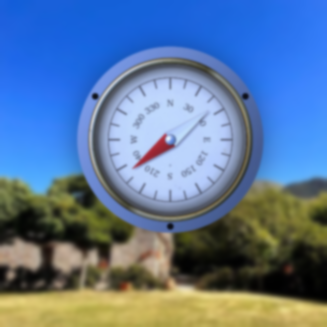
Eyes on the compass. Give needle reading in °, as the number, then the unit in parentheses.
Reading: 232.5 (°)
